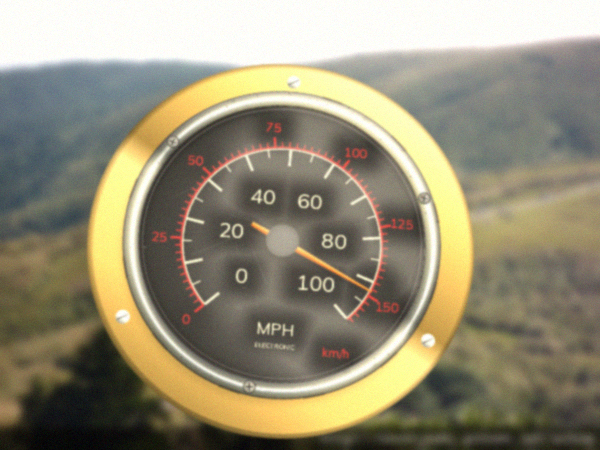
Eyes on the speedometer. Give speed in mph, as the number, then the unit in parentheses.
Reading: 92.5 (mph)
